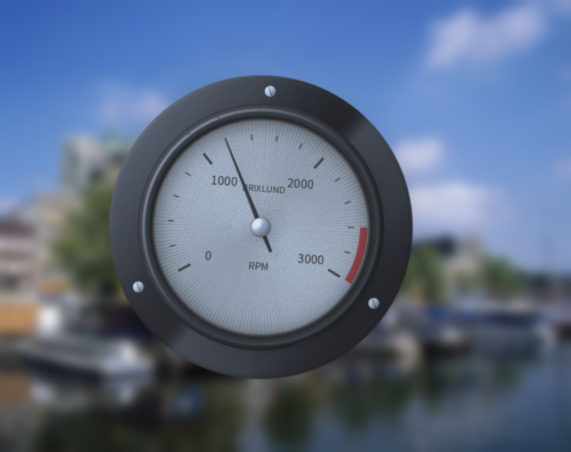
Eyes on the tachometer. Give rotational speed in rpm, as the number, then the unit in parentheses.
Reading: 1200 (rpm)
